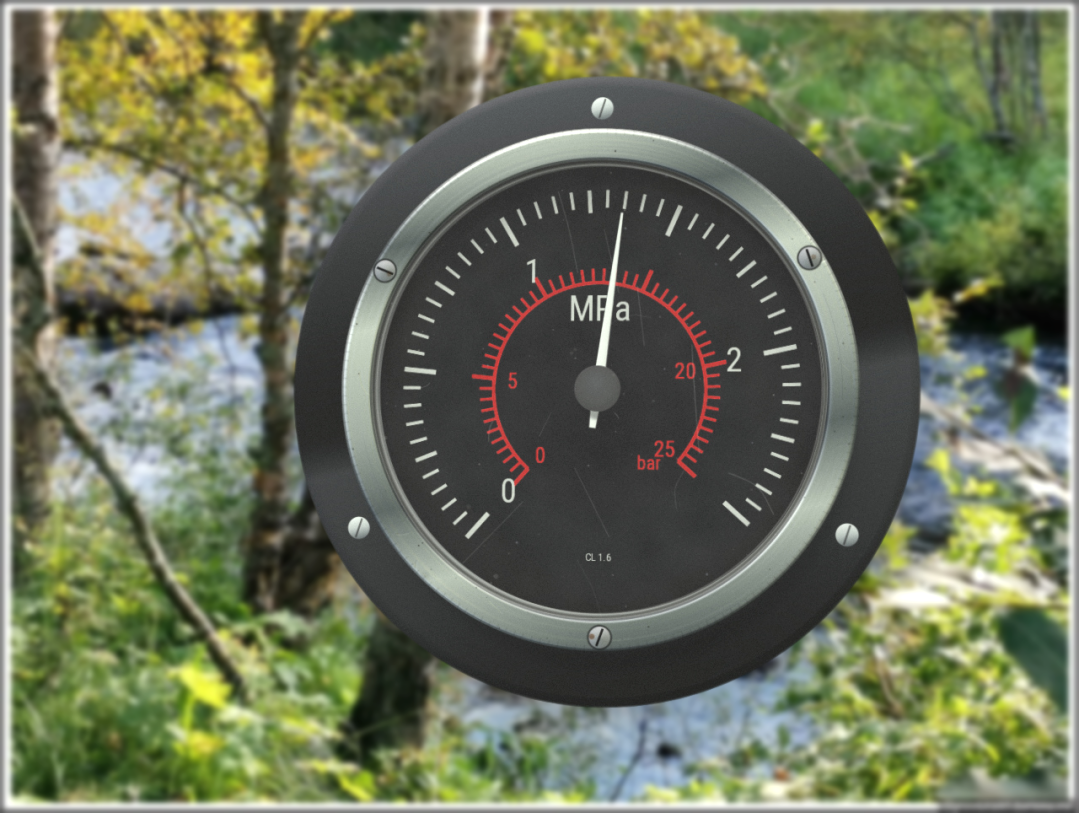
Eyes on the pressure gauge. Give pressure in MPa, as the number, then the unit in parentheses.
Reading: 1.35 (MPa)
